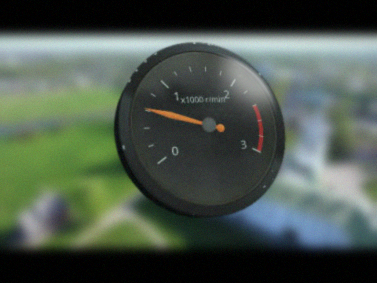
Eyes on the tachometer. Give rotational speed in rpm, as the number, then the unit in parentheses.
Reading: 600 (rpm)
